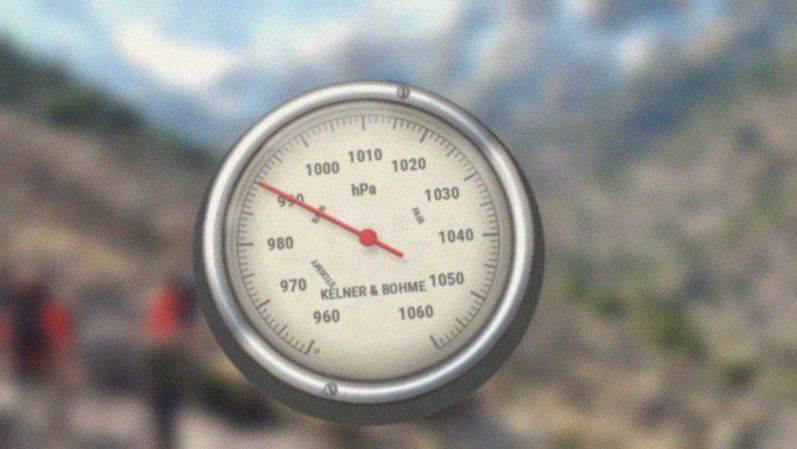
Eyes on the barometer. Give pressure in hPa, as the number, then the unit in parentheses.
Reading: 990 (hPa)
